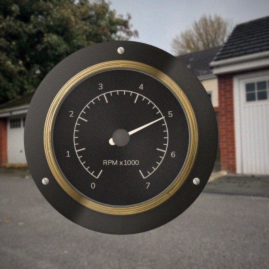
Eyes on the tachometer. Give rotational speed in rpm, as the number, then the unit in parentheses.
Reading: 5000 (rpm)
